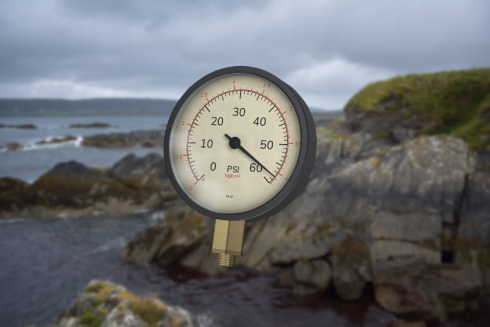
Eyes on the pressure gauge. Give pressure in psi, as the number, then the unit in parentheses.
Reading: 58 (psi)
